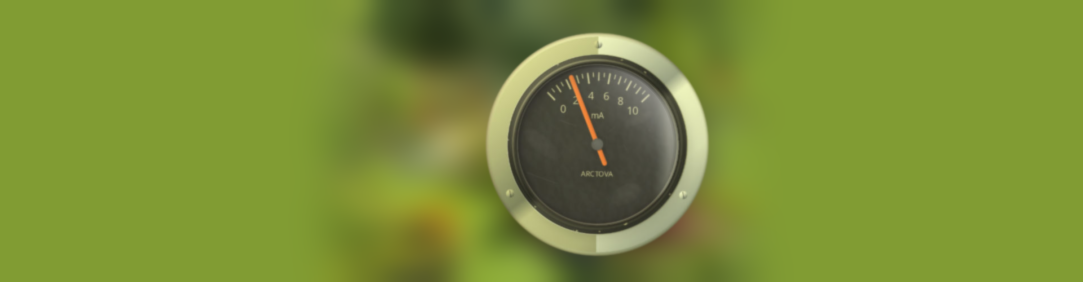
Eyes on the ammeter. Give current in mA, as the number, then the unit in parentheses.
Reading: 2.5 (mA)
